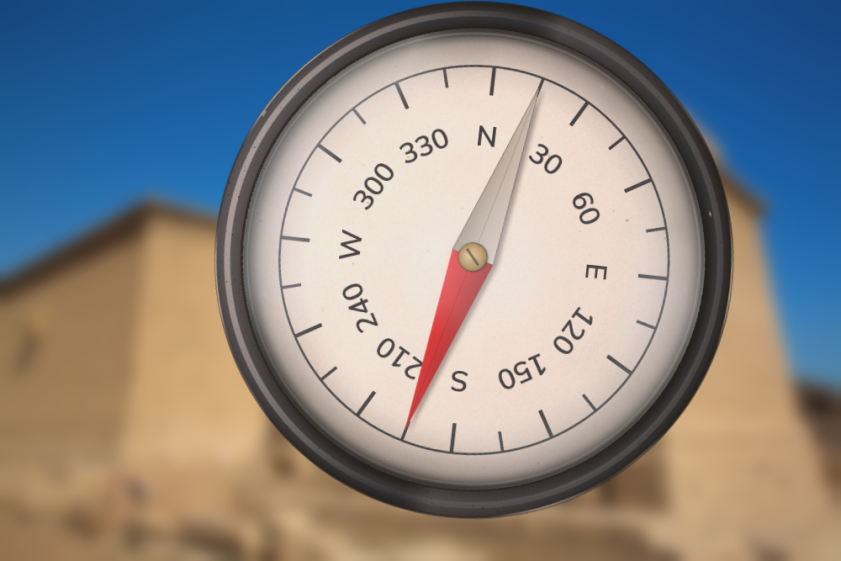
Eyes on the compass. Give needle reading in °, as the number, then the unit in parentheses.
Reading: 195 (°)
